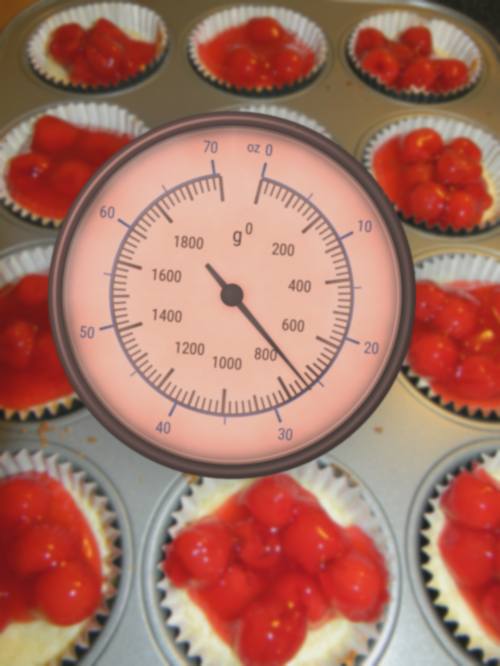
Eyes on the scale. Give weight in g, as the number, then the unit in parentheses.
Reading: 740 (g)
